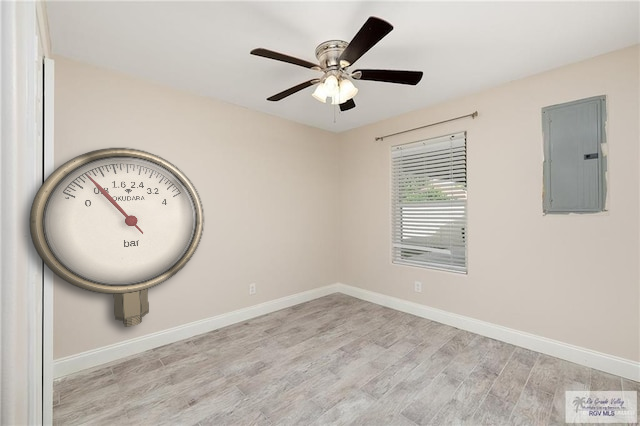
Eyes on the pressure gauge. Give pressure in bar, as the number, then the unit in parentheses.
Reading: 0.8 (bar)
